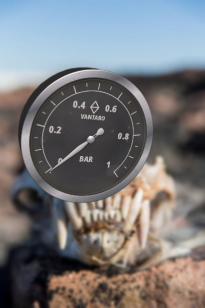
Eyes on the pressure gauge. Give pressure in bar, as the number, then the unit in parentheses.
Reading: 0 (bar)
